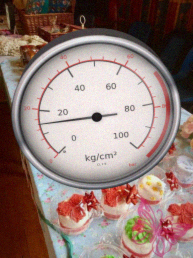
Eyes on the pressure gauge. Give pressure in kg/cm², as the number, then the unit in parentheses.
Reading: 15 (kg/cm²)
